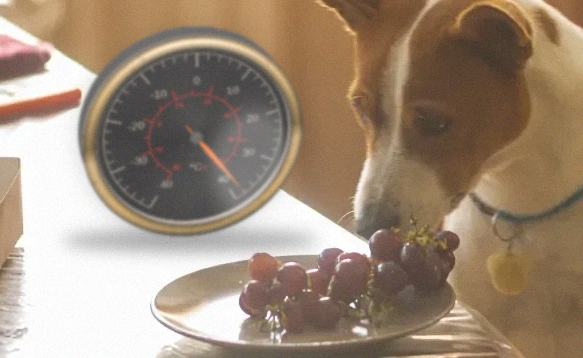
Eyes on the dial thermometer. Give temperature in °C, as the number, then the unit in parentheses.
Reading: 38 (°C)
